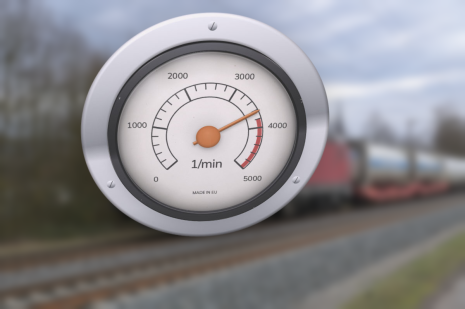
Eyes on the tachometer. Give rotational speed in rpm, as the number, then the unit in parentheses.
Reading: 3600 (rpm)
